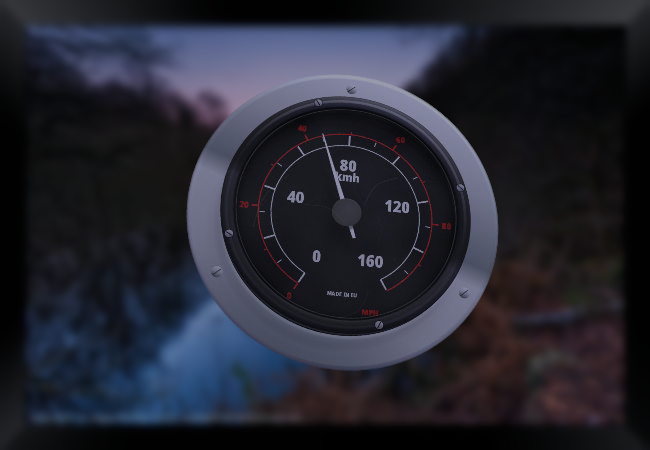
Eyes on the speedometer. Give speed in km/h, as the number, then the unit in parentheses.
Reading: 70 (km/h)
